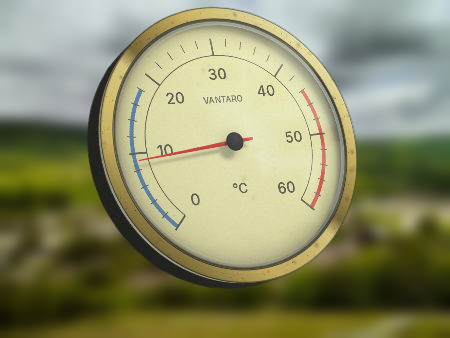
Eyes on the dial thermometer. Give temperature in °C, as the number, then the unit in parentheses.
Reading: 9 (°C)
